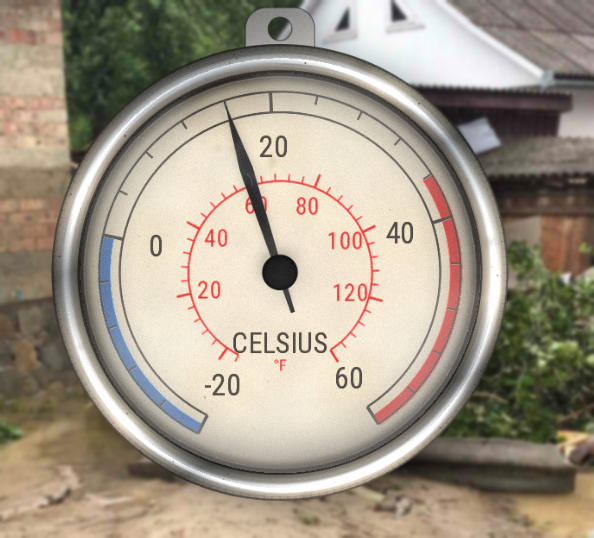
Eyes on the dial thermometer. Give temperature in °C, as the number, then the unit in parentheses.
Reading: 16 (°C)
